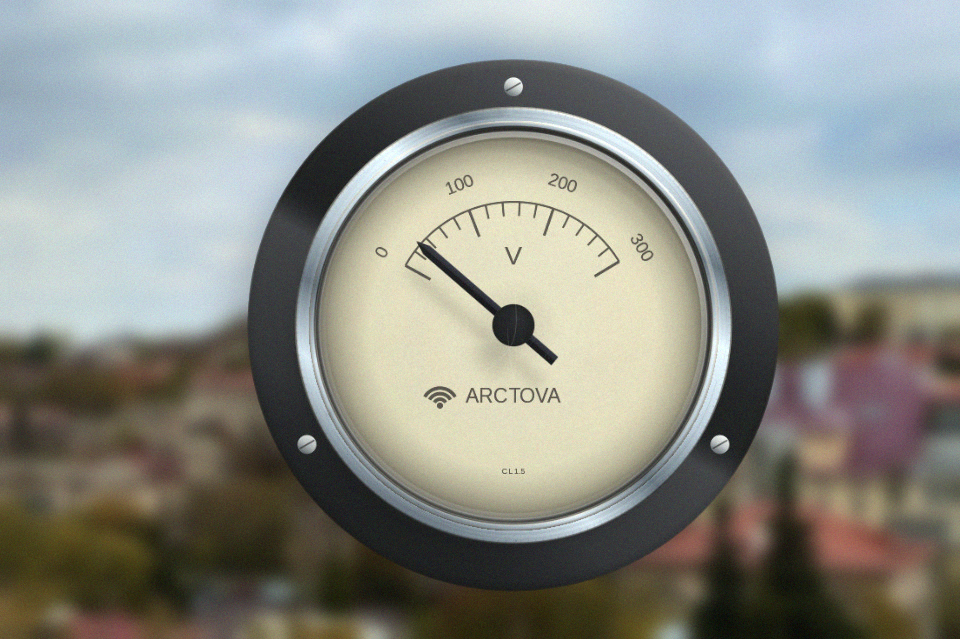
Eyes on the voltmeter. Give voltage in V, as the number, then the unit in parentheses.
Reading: 30 (V)
